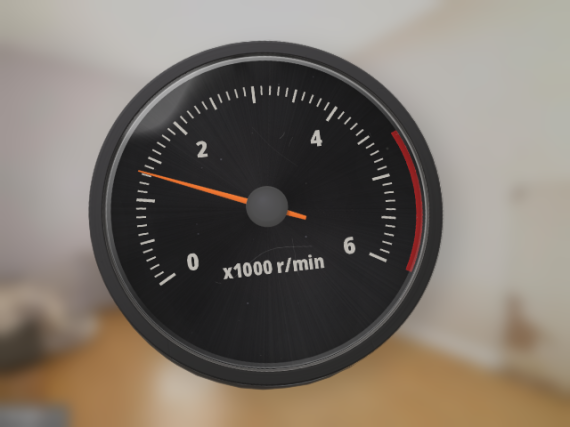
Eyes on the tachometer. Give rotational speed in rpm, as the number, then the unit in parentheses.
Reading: 1300 (rpm)
